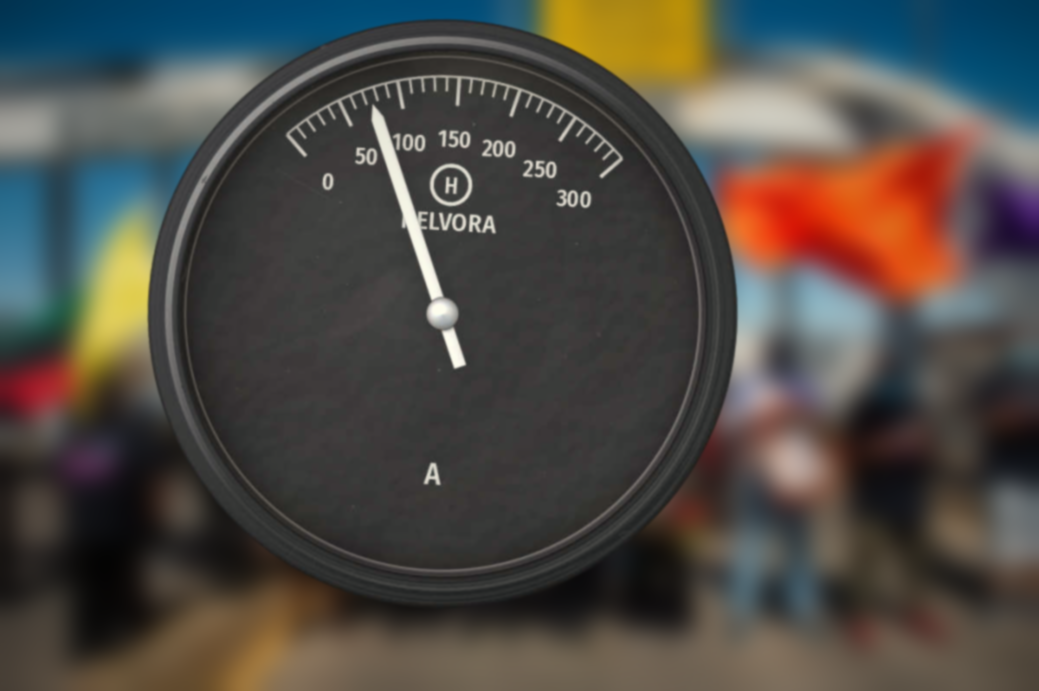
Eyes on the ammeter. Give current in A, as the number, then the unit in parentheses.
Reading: 75 (A)
